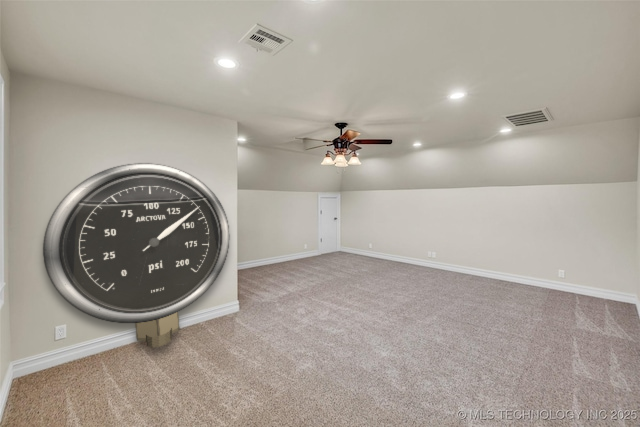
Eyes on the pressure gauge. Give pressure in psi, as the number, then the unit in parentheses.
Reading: 140 (psi)
